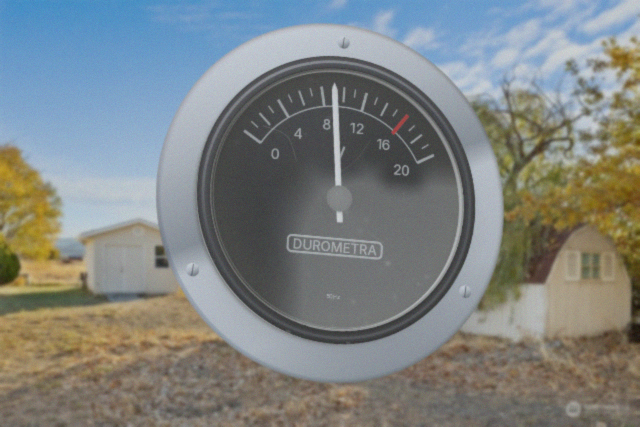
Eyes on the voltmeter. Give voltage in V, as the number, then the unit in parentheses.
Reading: 9 (V)
